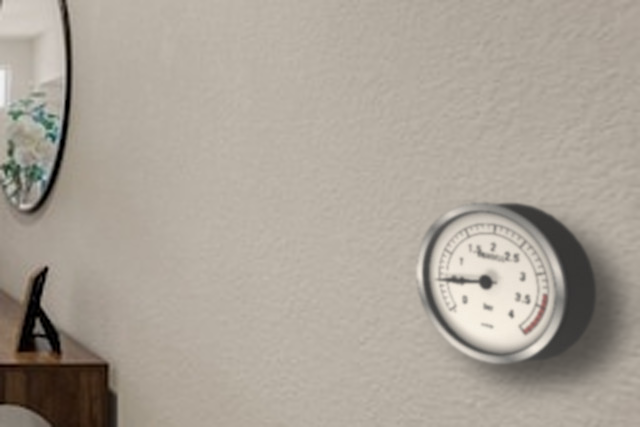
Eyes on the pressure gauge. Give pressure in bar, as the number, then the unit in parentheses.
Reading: 0.5 (bar)
